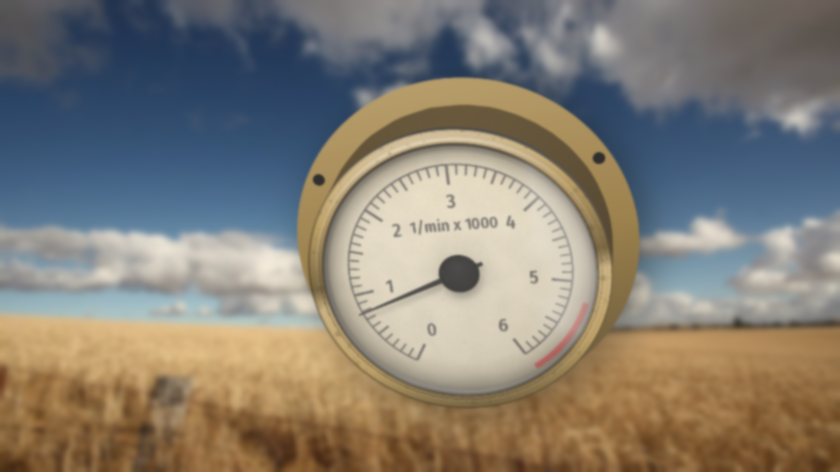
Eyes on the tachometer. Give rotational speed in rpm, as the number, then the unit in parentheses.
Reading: 800 (rpm)
